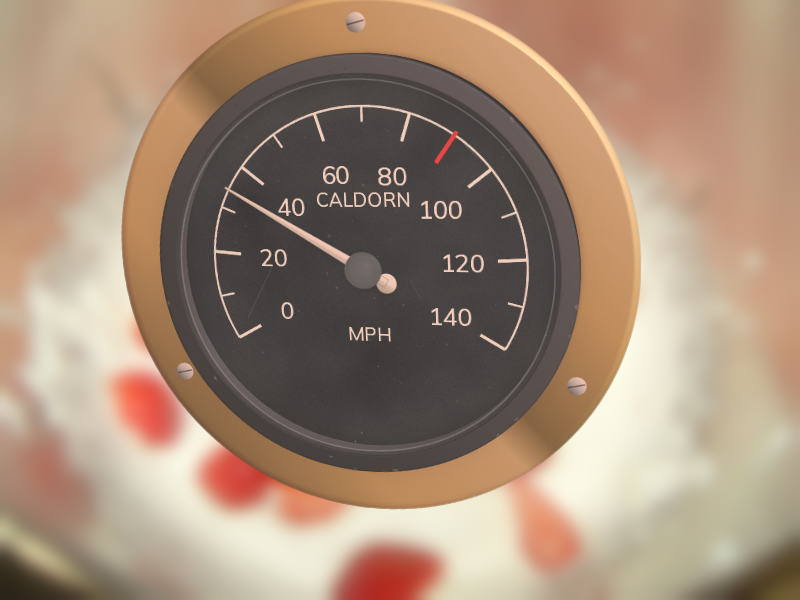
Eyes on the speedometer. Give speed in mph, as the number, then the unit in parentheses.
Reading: 35 (mph)
